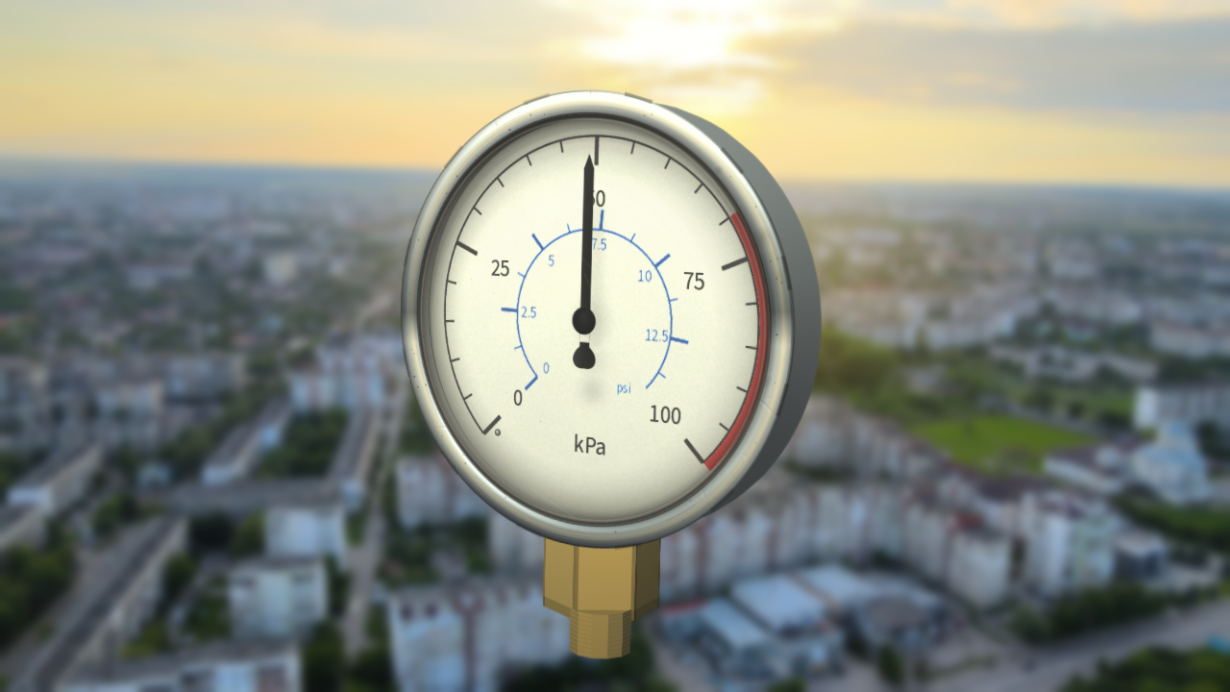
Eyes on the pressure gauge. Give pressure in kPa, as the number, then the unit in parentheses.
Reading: 50 (kPa)
